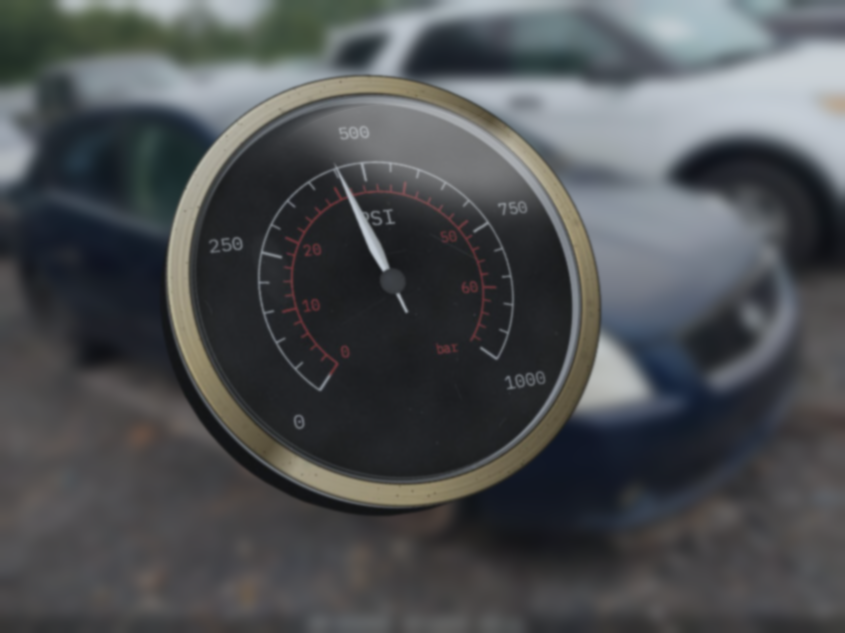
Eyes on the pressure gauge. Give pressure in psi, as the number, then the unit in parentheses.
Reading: 450 (psi)
